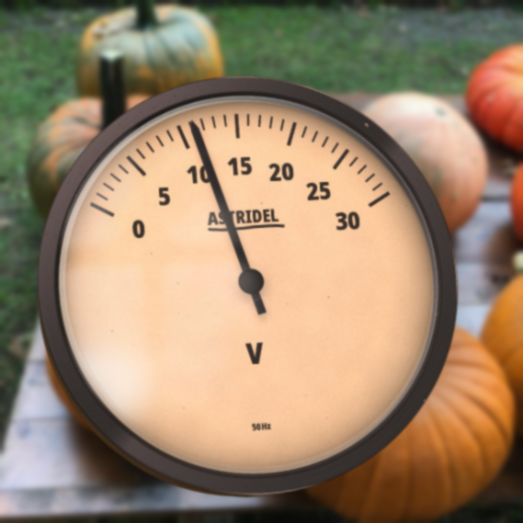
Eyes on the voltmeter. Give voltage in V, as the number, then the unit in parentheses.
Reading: 11 (V)
